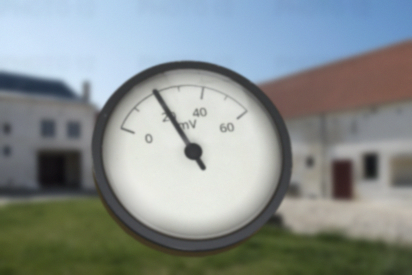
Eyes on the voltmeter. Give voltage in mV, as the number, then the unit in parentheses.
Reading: 20 (mV)
